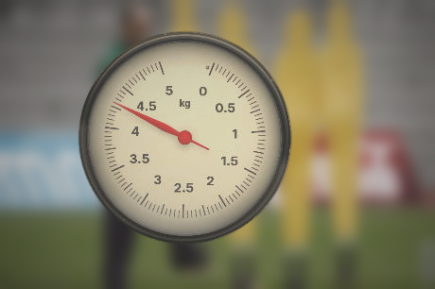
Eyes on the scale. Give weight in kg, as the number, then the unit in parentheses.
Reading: 4.3 (kg)
